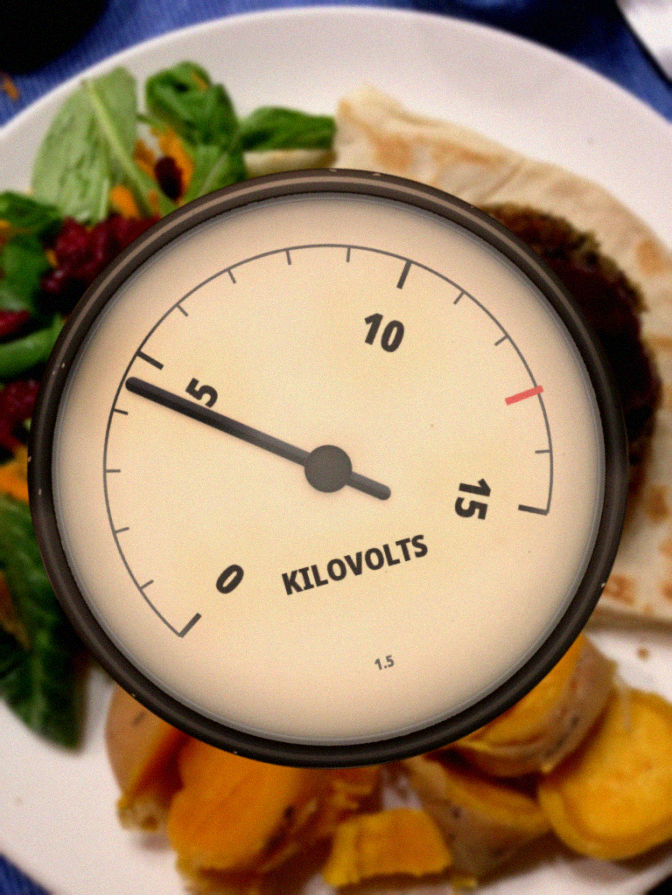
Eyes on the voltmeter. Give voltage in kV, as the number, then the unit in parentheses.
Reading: 4.5 (kV)
